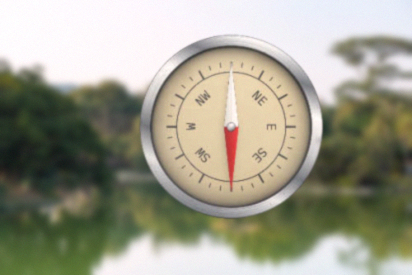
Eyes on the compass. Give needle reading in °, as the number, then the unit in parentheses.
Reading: 180 (°)
